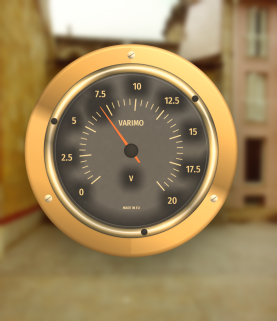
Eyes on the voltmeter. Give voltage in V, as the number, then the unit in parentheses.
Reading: 7 (V)
